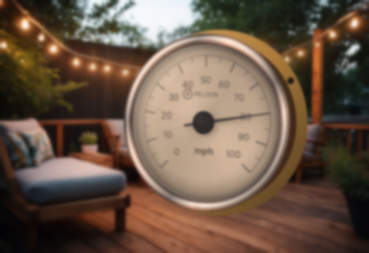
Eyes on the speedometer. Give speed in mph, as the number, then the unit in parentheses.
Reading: 80 (mph)
